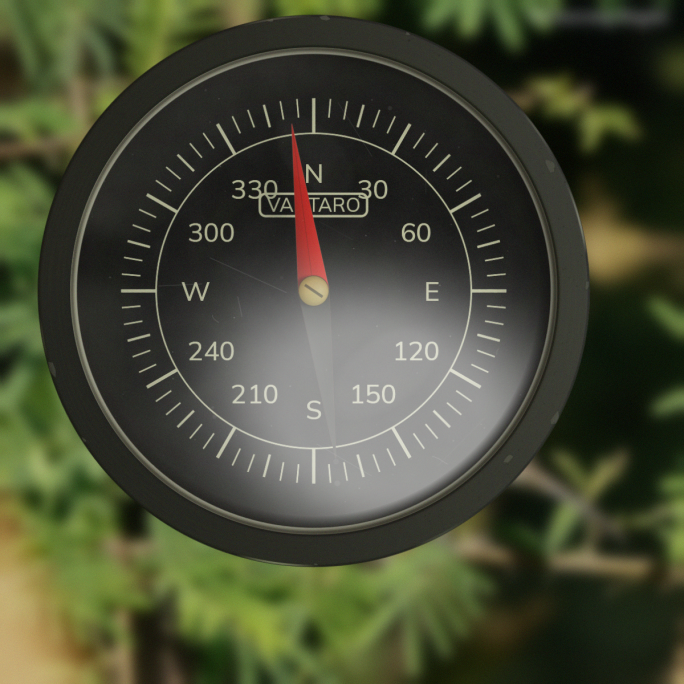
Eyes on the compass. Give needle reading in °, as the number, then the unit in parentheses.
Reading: 352.5 (°)
